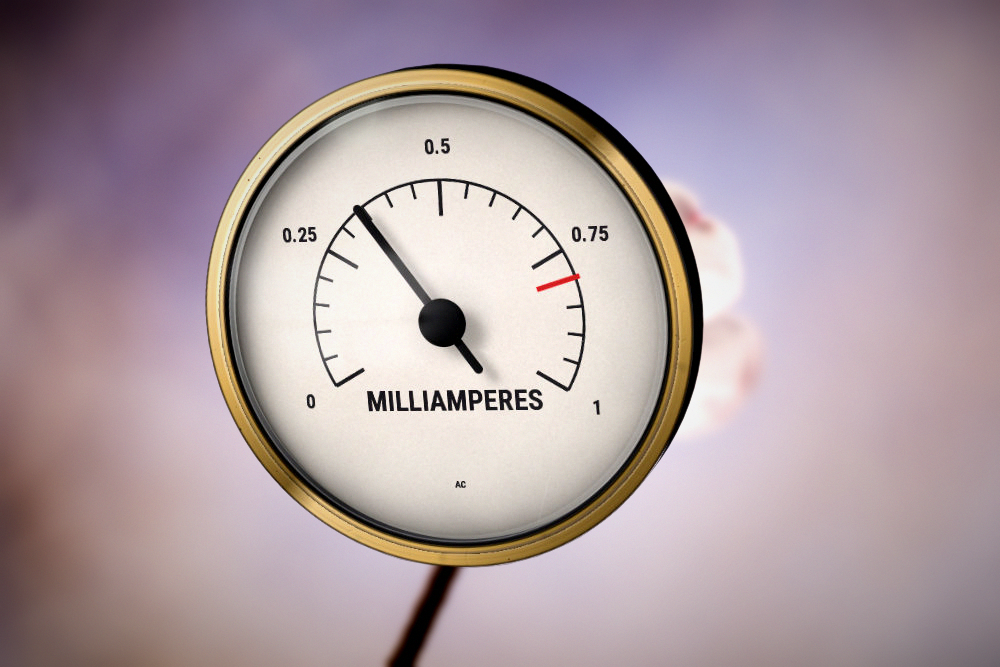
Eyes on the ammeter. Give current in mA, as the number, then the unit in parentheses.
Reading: 0.35 (mA)
